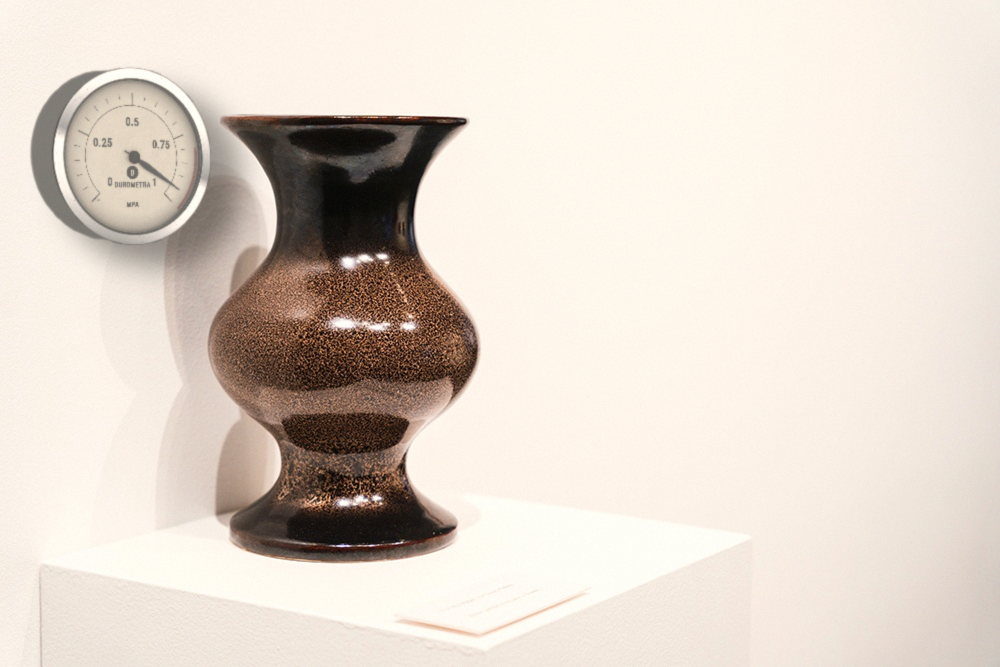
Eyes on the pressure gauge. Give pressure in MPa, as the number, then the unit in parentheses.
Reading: 0.95 (MPa)
